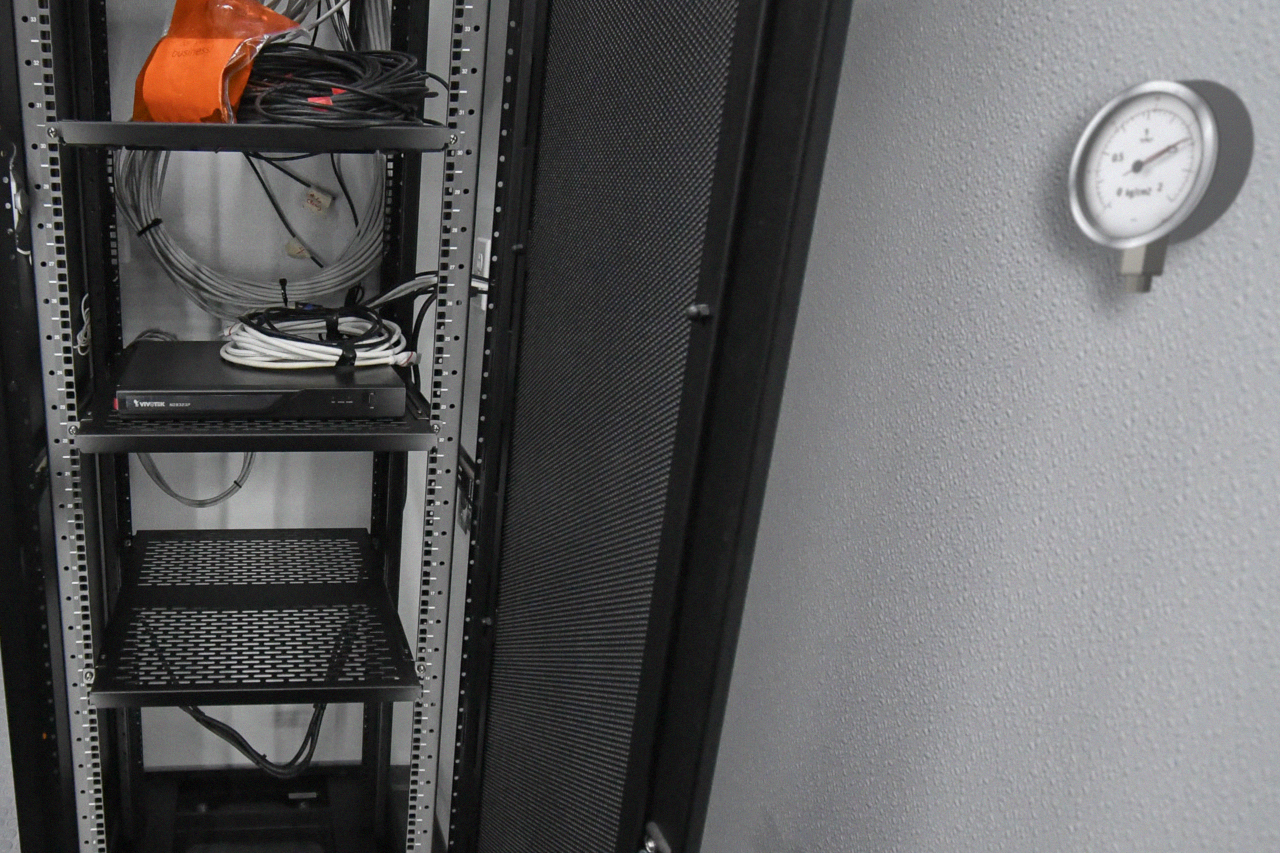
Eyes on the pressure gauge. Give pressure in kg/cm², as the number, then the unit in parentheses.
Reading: 1.5 (kg/cm²)
